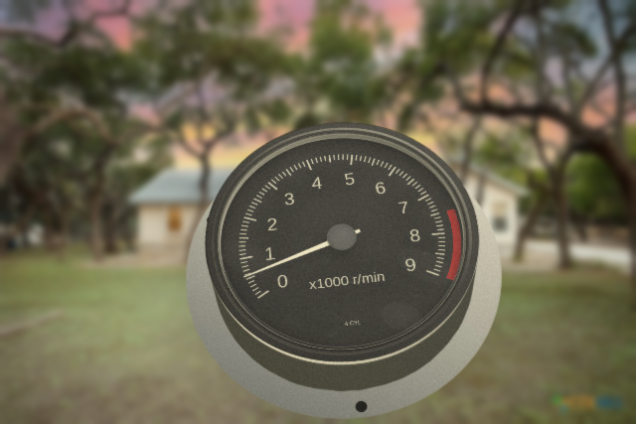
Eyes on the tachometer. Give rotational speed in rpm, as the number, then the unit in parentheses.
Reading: 500 (rpm)
